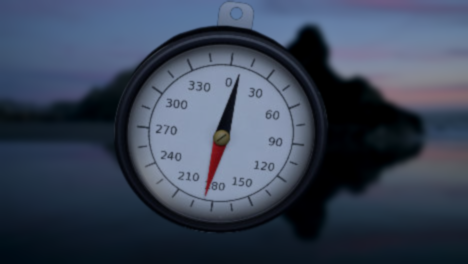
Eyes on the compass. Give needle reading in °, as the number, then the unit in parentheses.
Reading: 187.5 (°)
